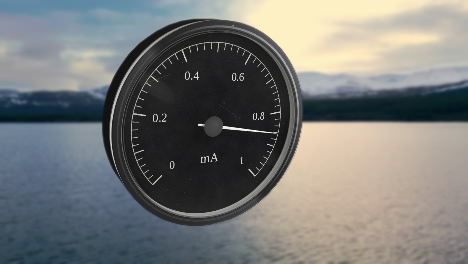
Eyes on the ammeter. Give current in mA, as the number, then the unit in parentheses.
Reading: 0.86 (mA)
